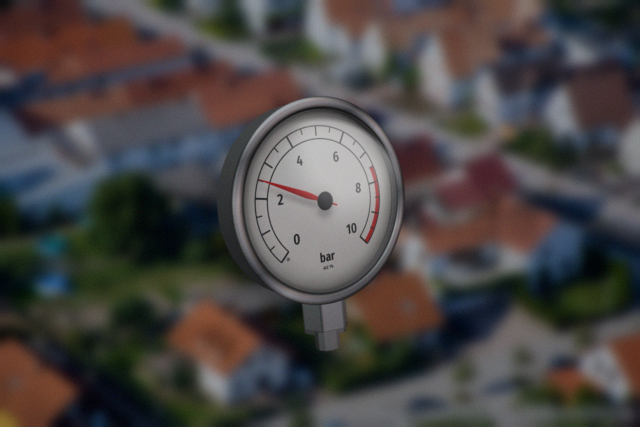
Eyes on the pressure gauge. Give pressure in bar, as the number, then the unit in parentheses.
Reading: 2.5 (bar)
